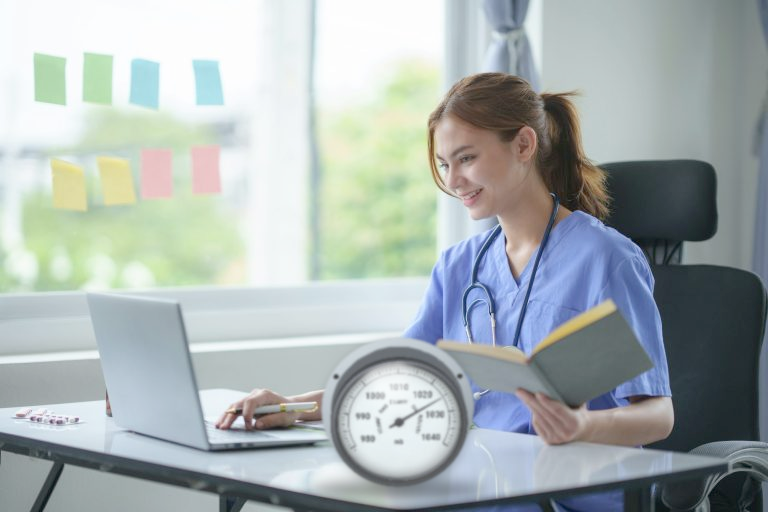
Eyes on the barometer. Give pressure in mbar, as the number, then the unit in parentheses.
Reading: 1025 (mbar)
